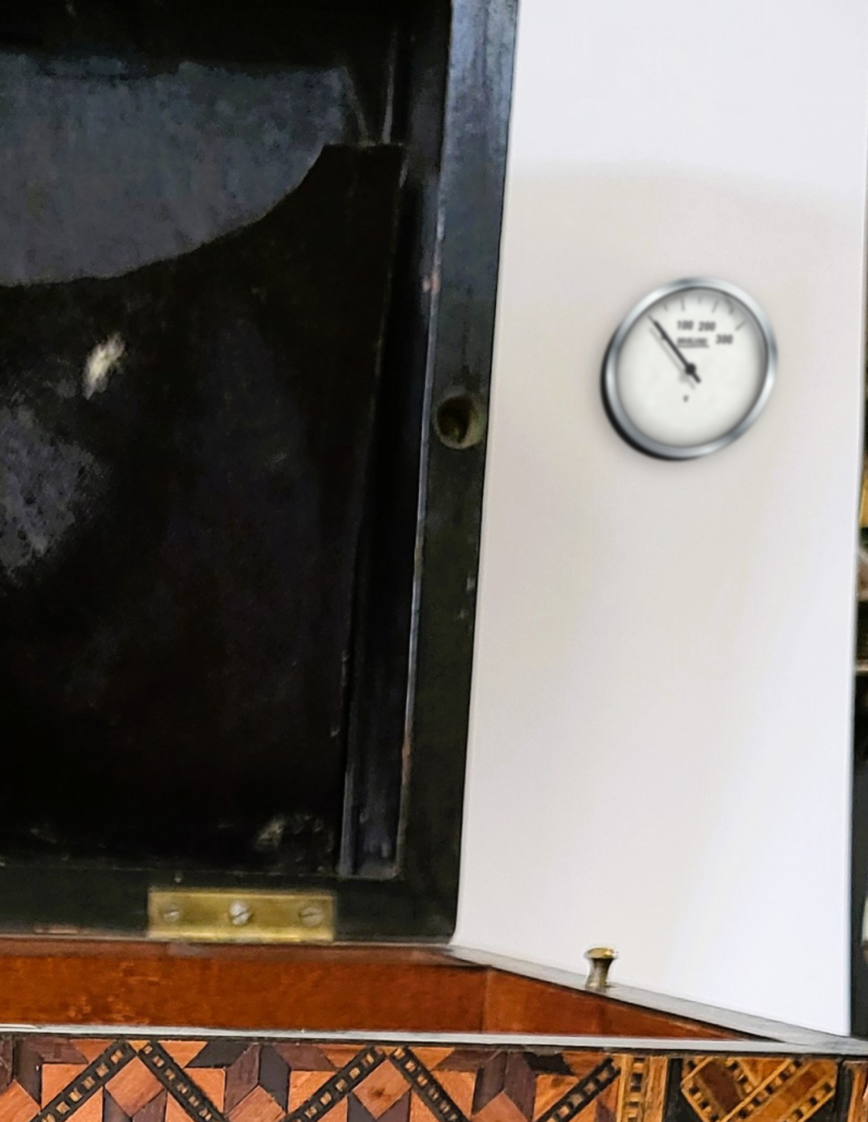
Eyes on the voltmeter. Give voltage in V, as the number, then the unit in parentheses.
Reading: 0 (V)
